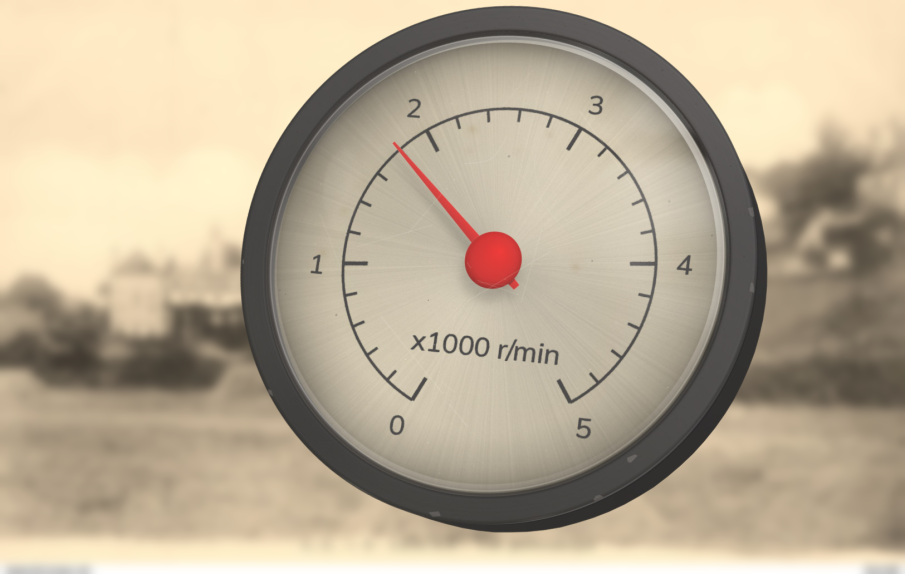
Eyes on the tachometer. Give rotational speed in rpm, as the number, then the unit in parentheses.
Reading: 1800 (rpm)
